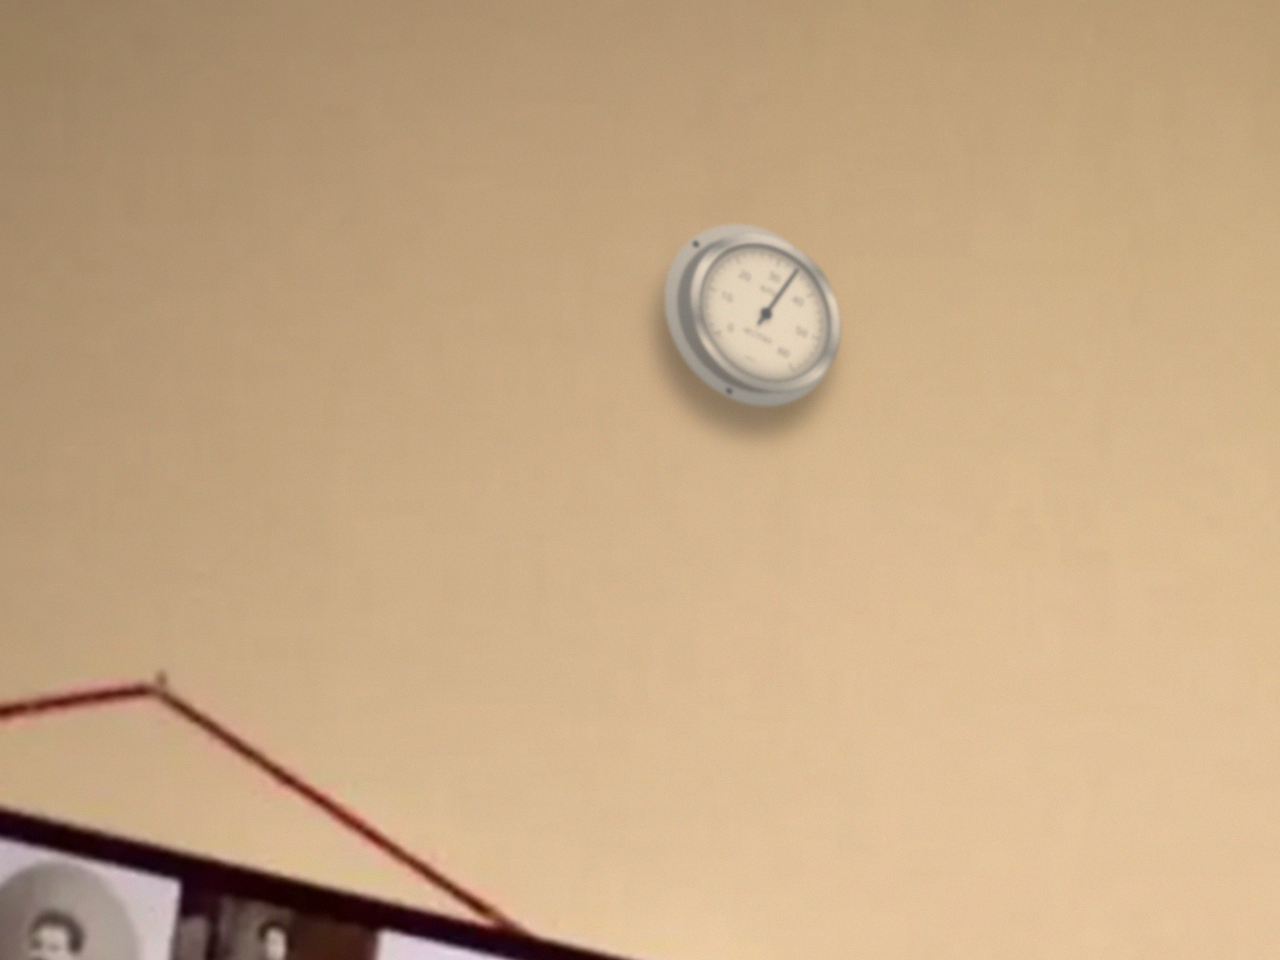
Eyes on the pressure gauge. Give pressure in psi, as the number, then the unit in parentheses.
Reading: 34 (psi)
